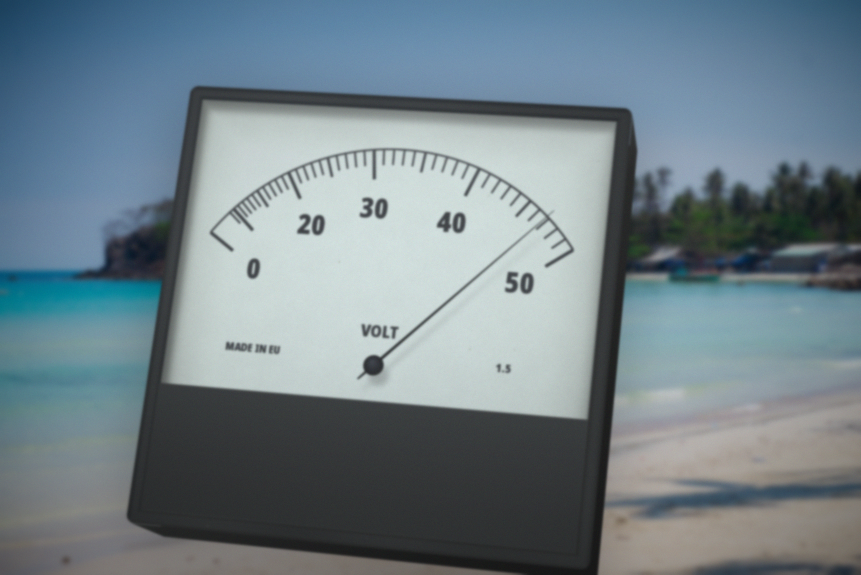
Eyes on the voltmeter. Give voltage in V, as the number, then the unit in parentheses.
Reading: 47 (V)
